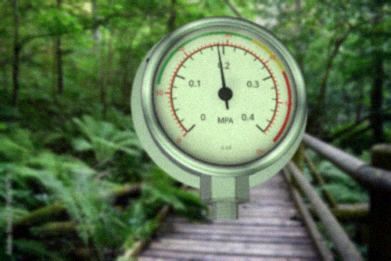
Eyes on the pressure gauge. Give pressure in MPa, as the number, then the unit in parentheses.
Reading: 0.19 (MPa)
